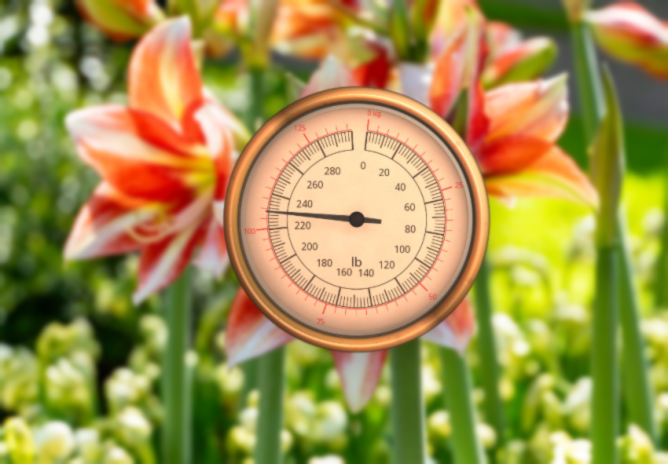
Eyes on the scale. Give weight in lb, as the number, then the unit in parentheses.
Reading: 230 (lb)
